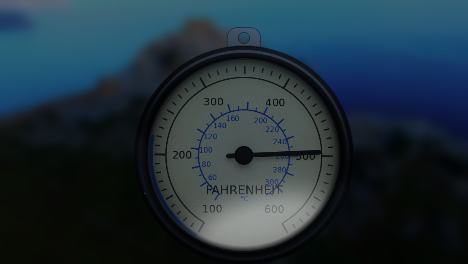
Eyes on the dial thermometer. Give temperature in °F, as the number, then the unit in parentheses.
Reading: 495 (°F)
